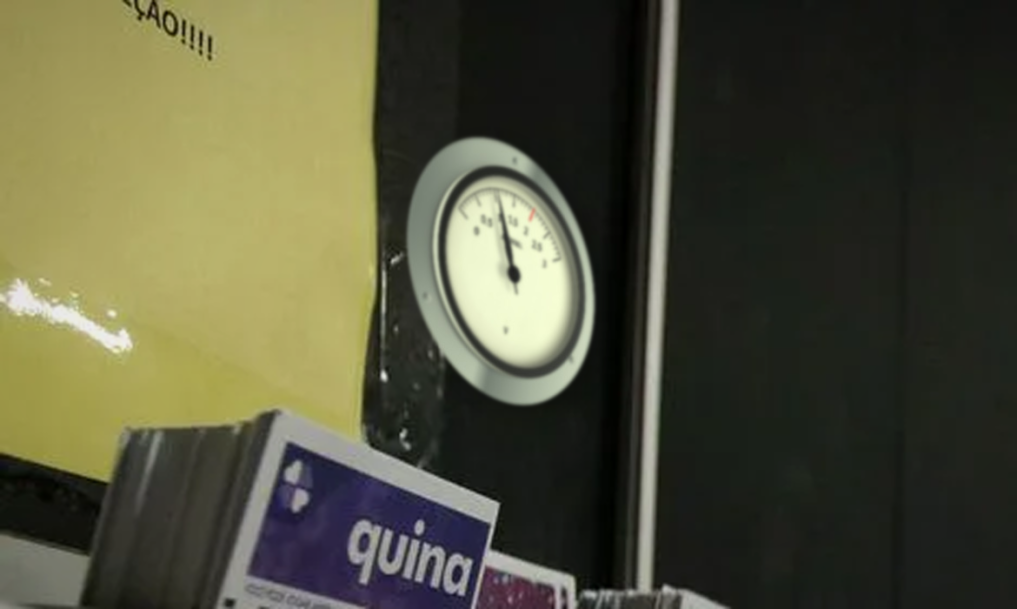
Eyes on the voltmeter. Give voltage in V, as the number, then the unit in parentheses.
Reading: 1 (V)
